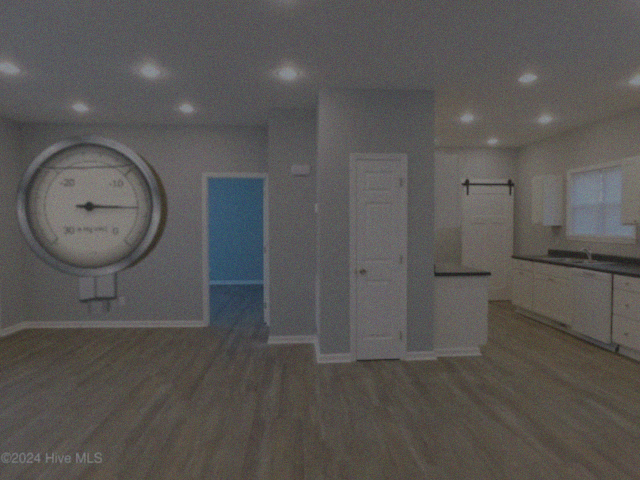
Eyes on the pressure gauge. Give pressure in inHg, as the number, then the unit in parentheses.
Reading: -5 (inHg)
